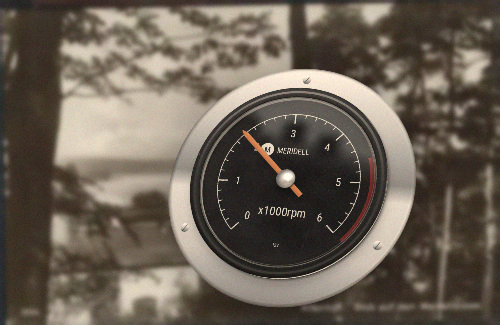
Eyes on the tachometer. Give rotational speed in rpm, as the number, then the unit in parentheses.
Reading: 2000 (rpm)
